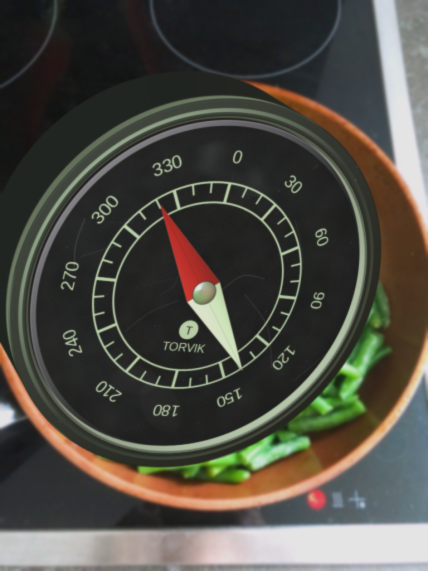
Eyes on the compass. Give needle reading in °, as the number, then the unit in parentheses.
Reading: 320 (°)
